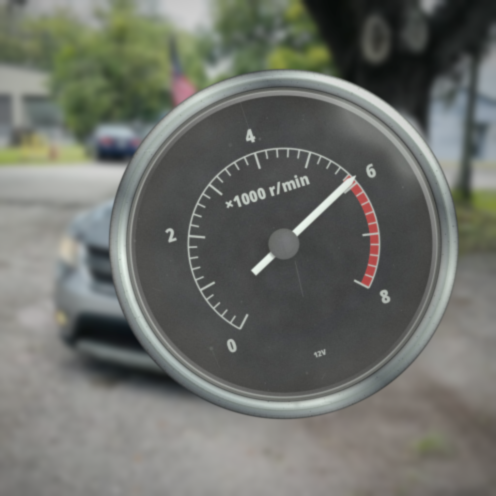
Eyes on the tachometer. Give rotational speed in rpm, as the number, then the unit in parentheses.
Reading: 5900 (rpm)
